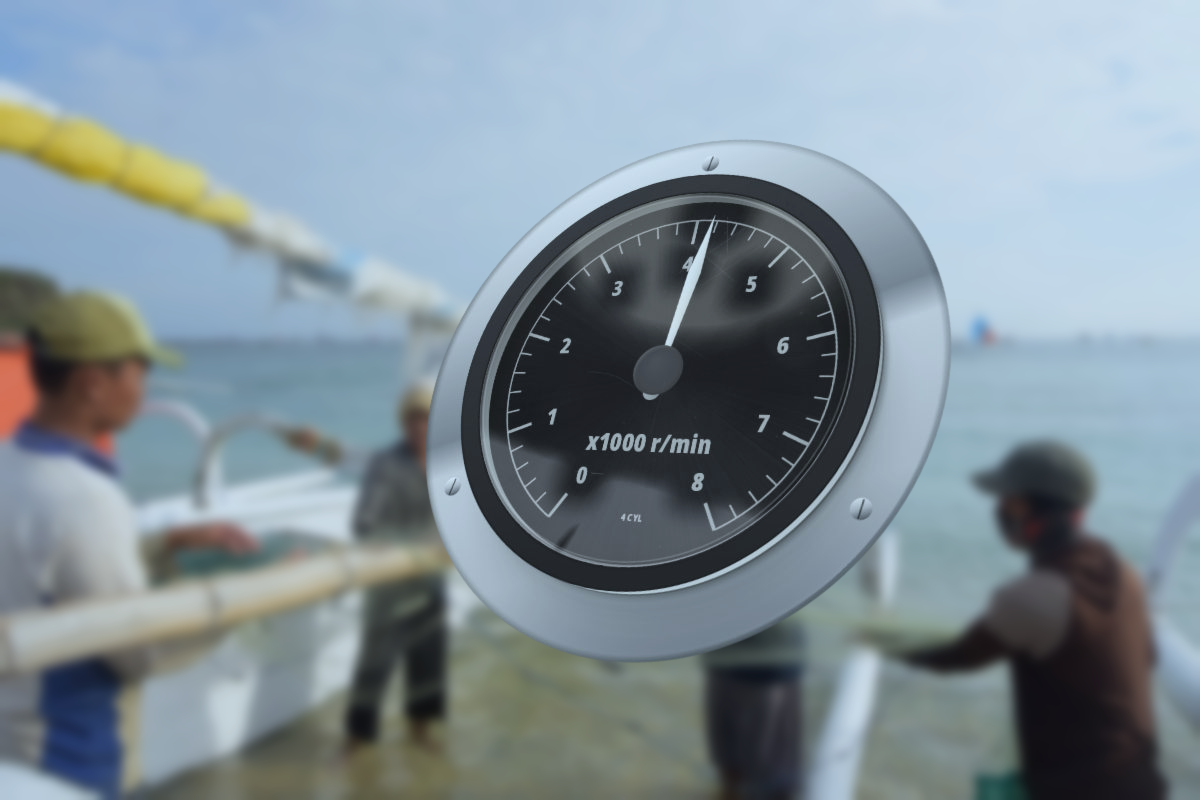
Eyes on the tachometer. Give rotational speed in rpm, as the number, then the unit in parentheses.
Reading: 4200 (rpm)
